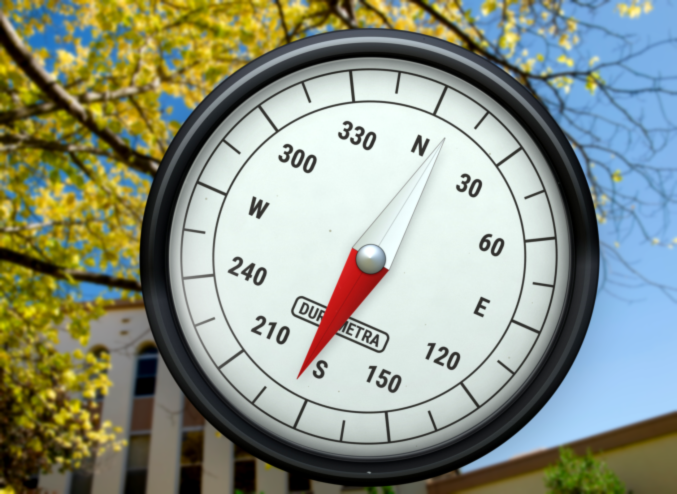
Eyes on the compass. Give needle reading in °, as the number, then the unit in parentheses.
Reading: 187.5 (°)
